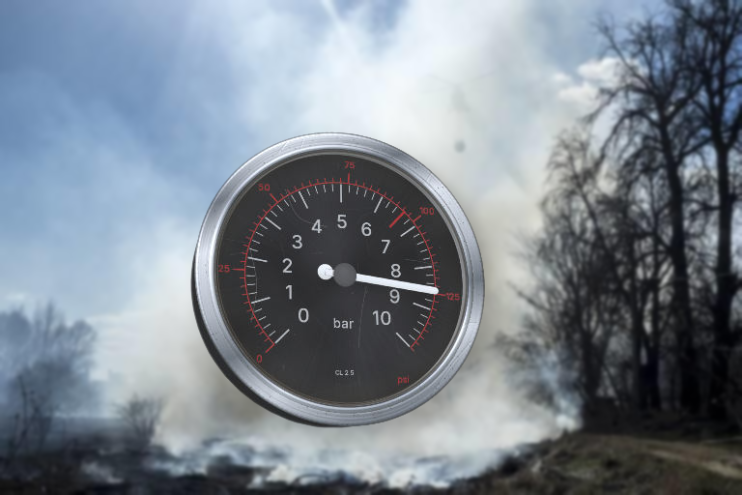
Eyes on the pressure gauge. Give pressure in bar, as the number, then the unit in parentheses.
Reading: 8.6 (bar)
